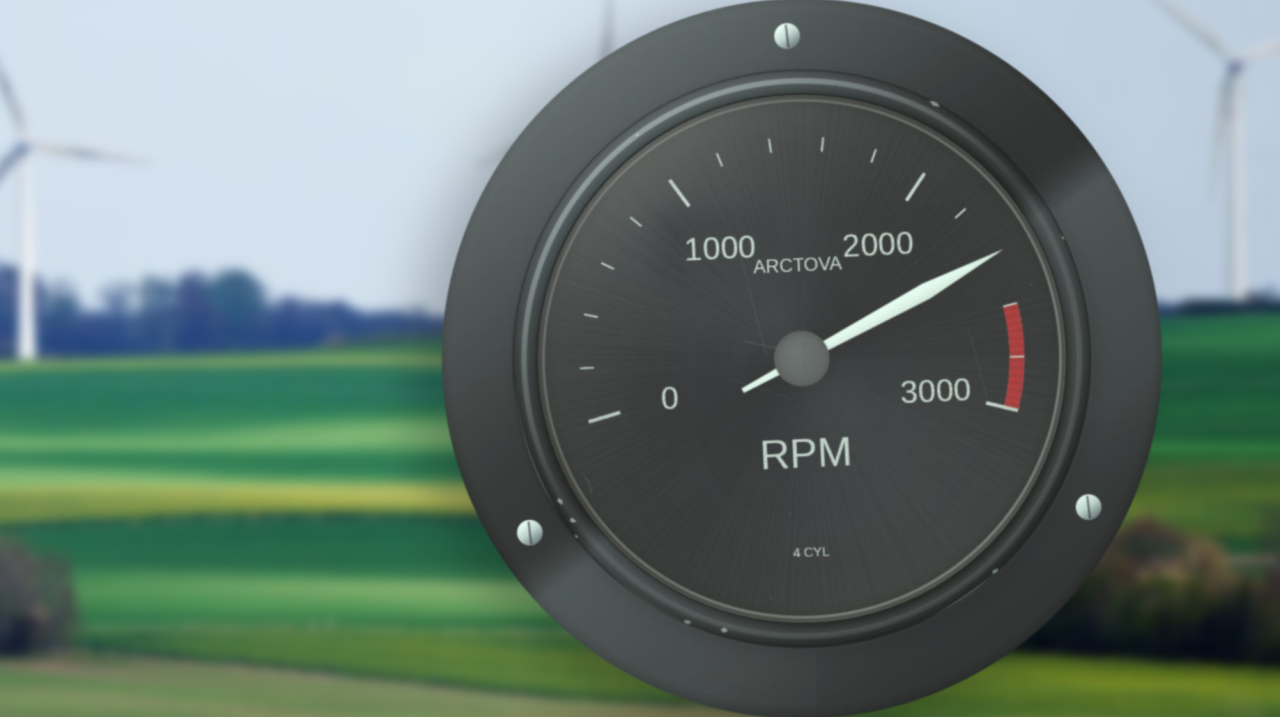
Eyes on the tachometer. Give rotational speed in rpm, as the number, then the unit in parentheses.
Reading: 2400 (rpm)
